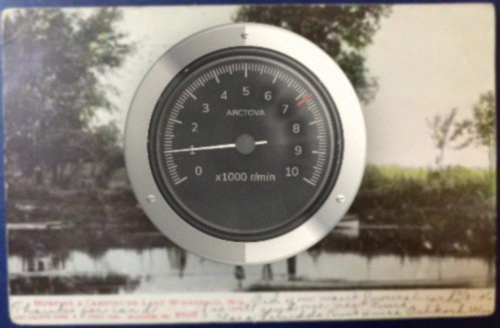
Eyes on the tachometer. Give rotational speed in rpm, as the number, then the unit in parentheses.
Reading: 1000 (rpm)
